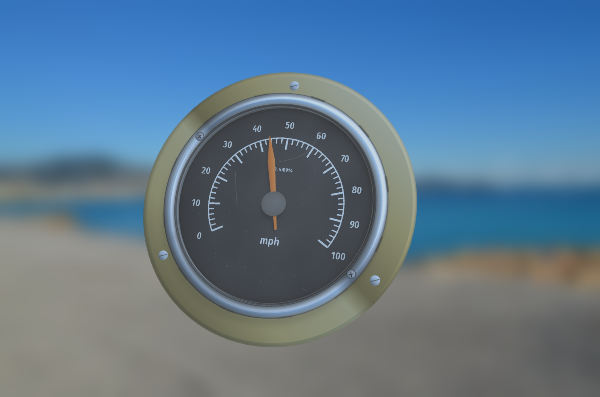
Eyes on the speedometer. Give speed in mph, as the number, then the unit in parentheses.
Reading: 44 (mph)
